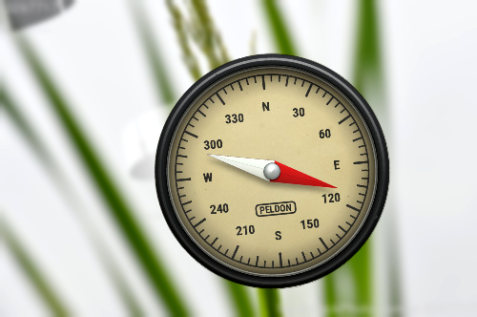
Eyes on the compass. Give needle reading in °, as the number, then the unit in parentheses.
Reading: 110 (°)
